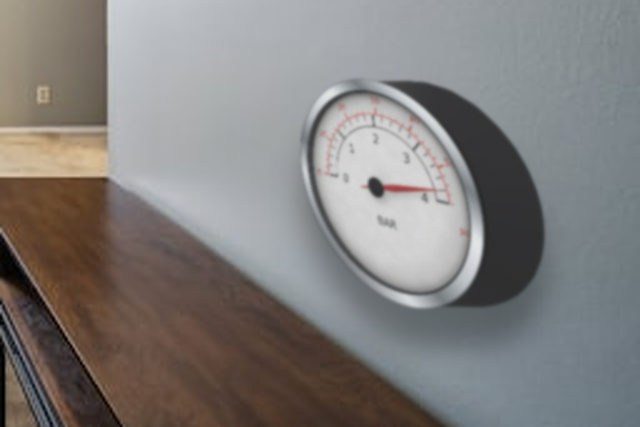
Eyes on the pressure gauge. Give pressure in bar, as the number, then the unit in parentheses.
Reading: 3.8 (bar)
